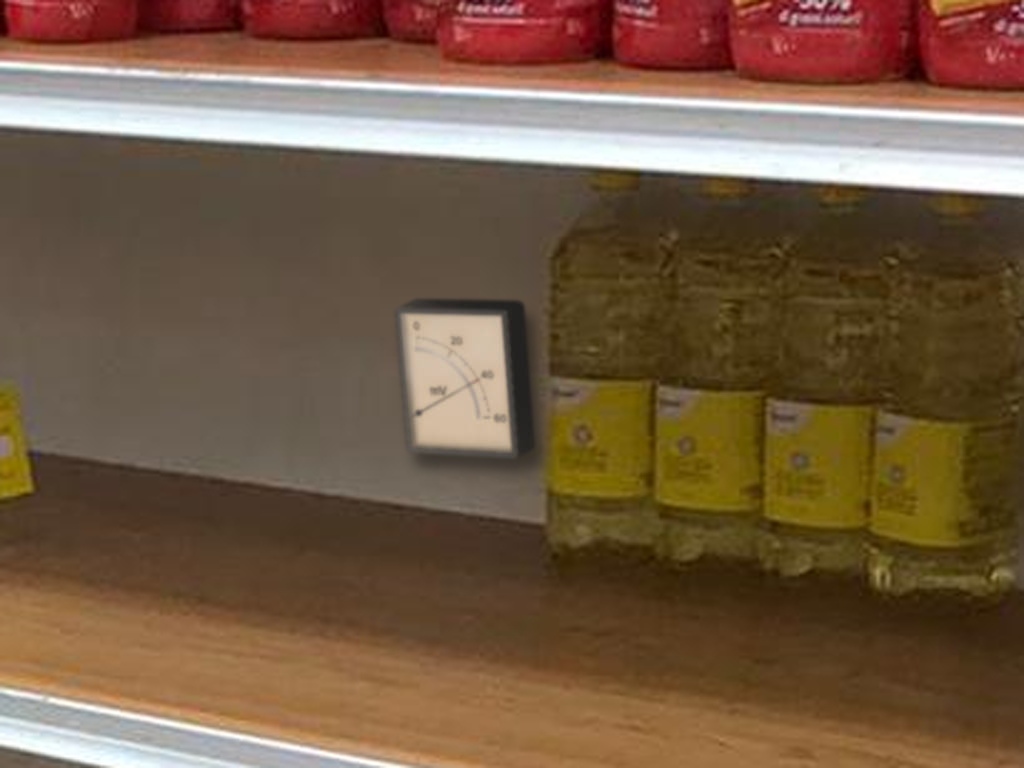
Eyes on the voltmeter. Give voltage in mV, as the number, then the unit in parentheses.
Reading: 40 (mV)
